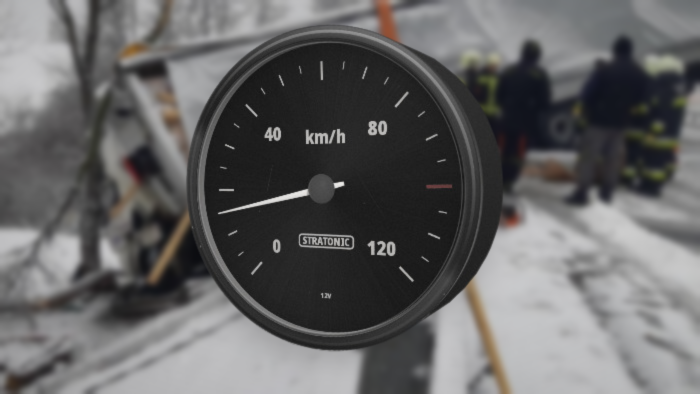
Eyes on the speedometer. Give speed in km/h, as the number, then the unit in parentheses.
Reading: 15 (km/h)
